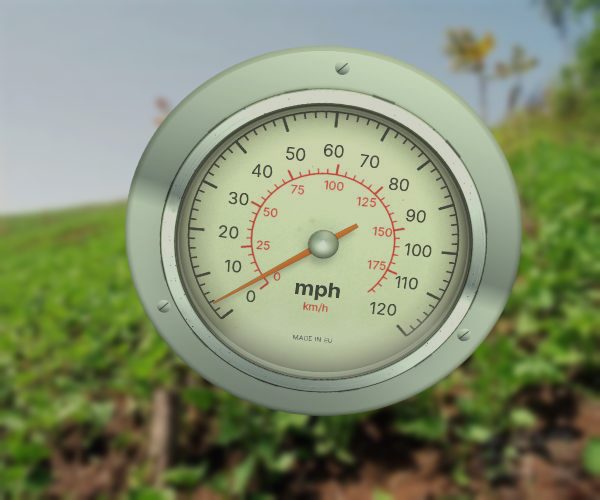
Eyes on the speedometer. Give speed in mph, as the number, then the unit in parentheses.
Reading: 4 (mph)
